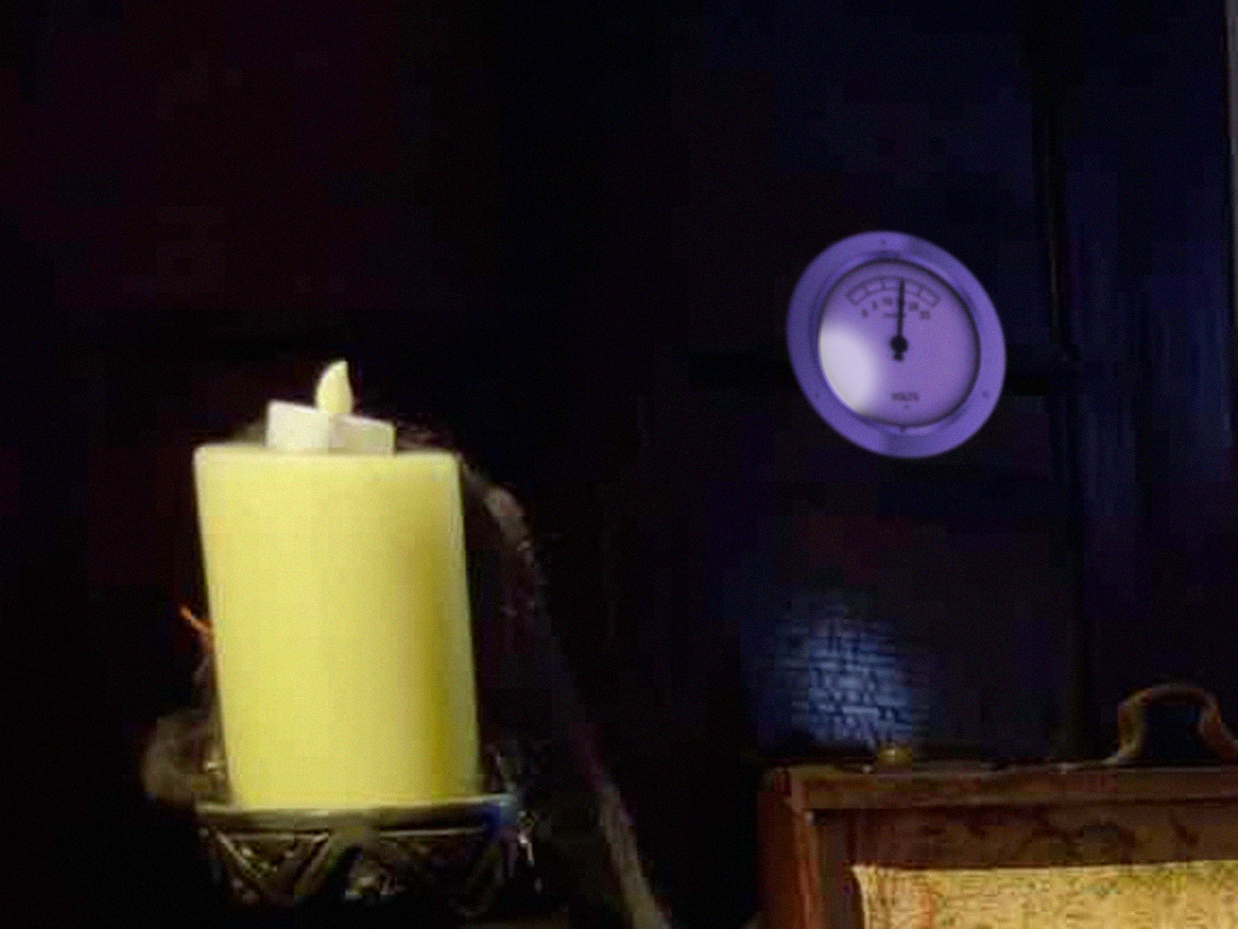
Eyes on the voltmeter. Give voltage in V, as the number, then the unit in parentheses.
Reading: 15 (V)
